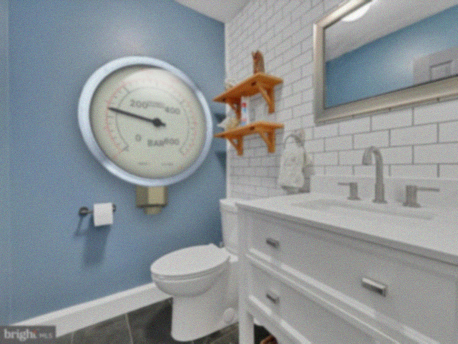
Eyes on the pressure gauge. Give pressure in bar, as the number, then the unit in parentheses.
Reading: 120 (bar)
